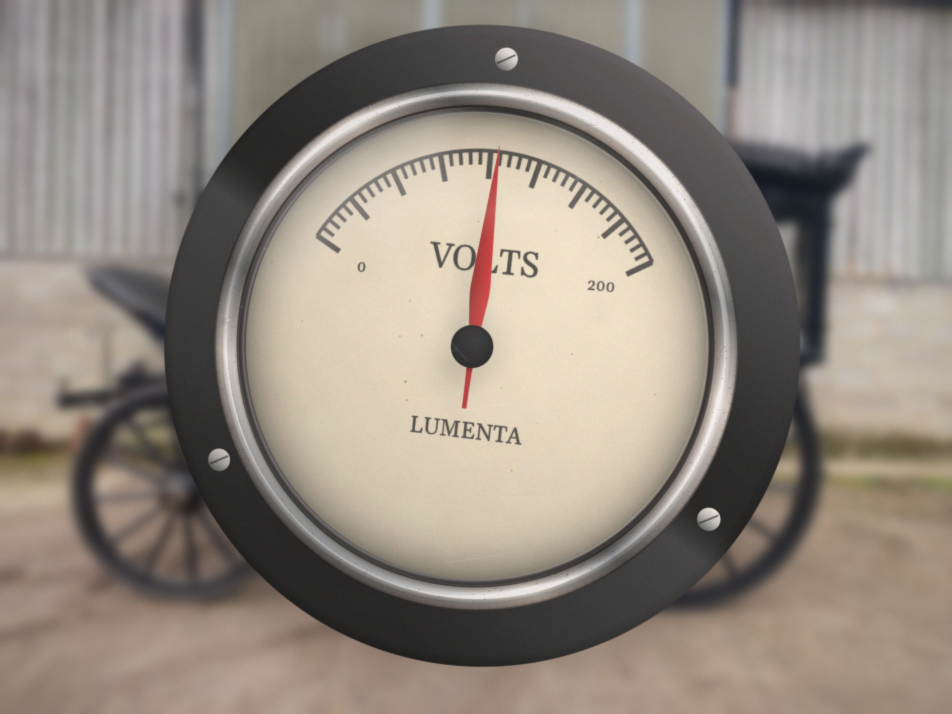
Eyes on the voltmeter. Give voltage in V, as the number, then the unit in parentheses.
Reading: 105 (V)
